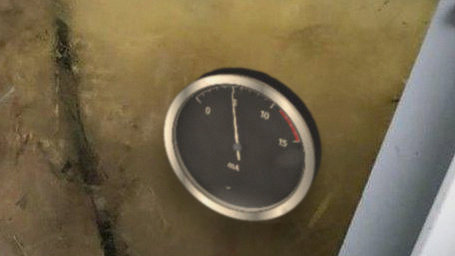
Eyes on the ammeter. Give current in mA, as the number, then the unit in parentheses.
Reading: 5 (mA)
